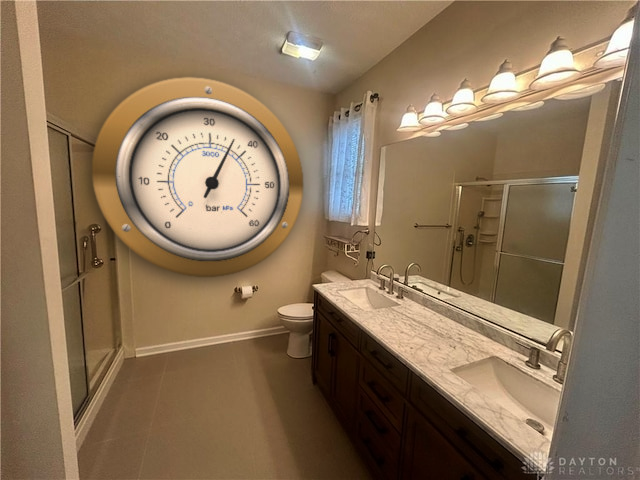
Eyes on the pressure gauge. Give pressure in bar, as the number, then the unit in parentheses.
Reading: 36 (bar)
